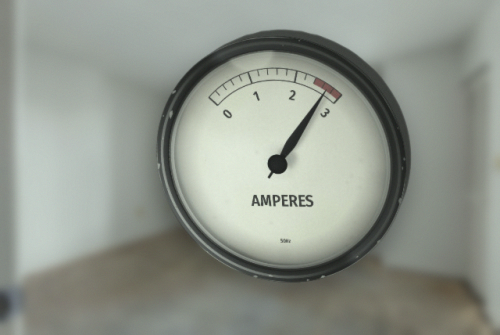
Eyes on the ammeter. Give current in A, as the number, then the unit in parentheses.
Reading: 2.7 (A)
